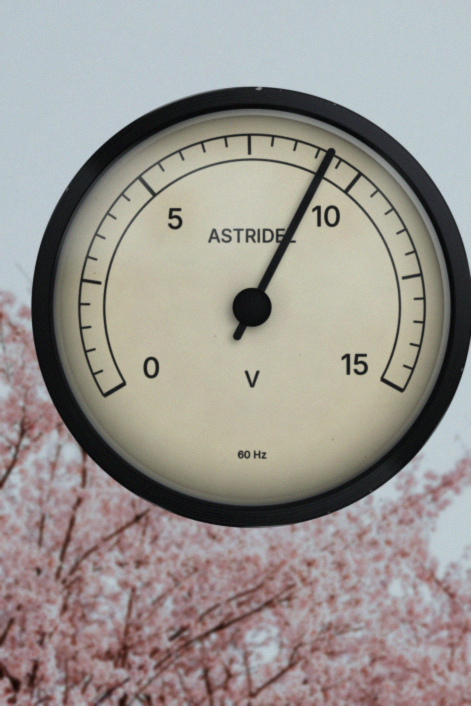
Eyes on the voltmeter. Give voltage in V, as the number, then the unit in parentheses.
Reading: 9.25 (V)
